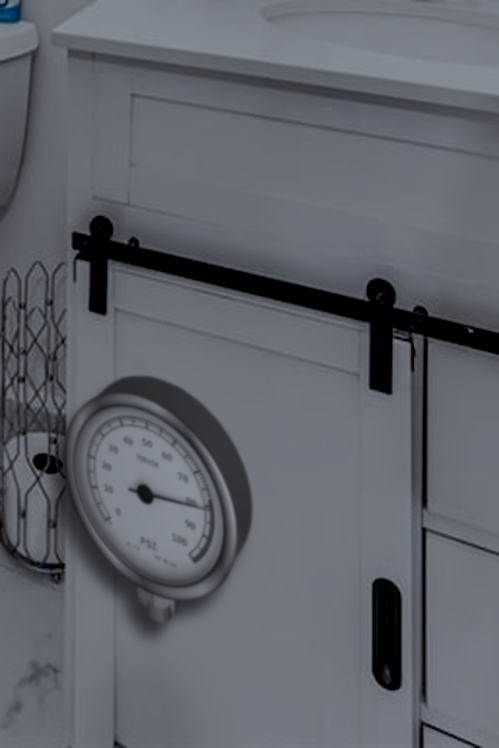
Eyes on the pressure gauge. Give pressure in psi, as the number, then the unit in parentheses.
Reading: 80 (psi)
